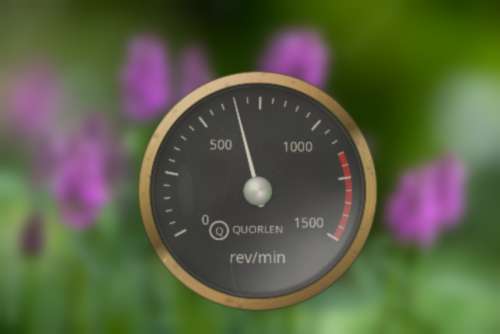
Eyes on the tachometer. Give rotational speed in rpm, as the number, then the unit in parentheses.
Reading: 650 (rpm)
